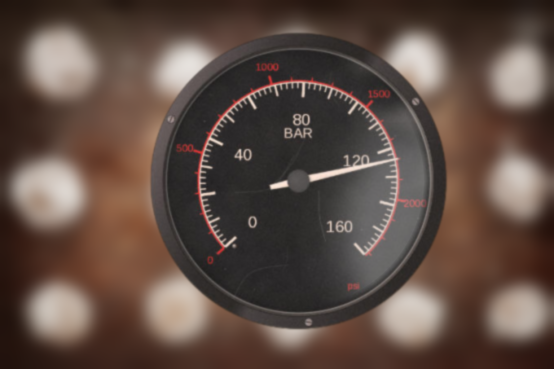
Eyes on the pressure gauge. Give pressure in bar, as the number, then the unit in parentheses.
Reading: 124 (bar)
